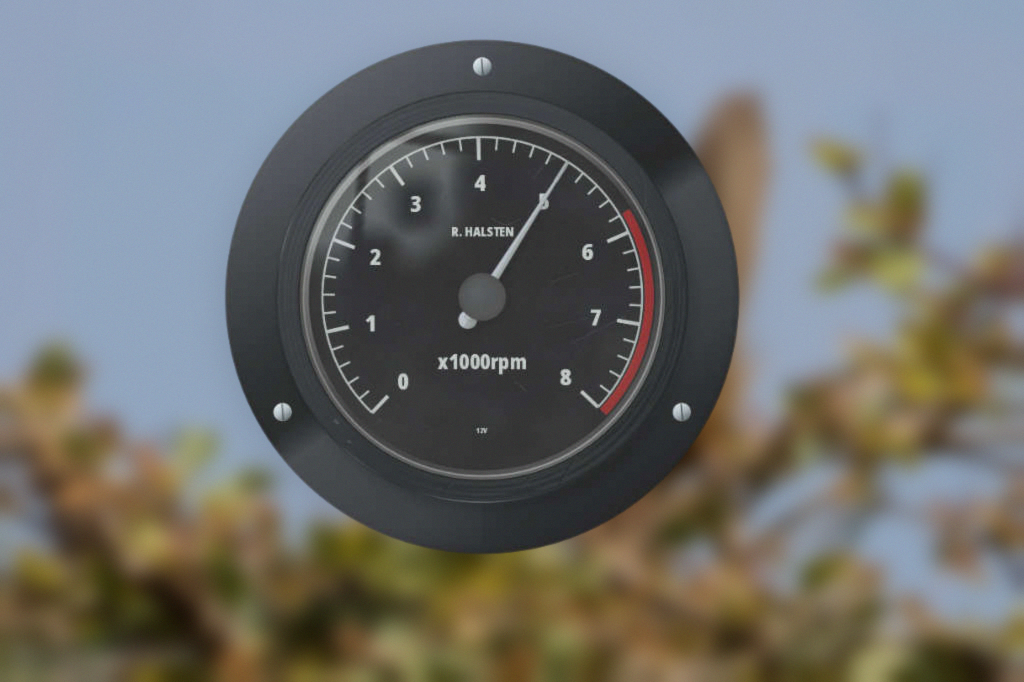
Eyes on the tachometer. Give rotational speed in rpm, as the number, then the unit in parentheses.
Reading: 5000 (rpm)
